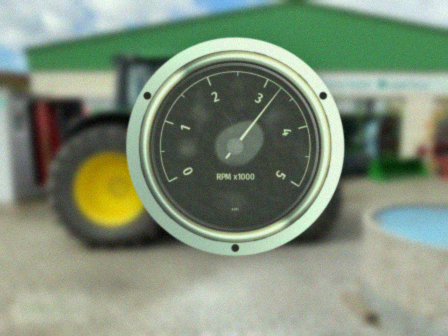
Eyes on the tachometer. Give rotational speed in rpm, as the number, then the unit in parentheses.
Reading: 3250 (rpm)
